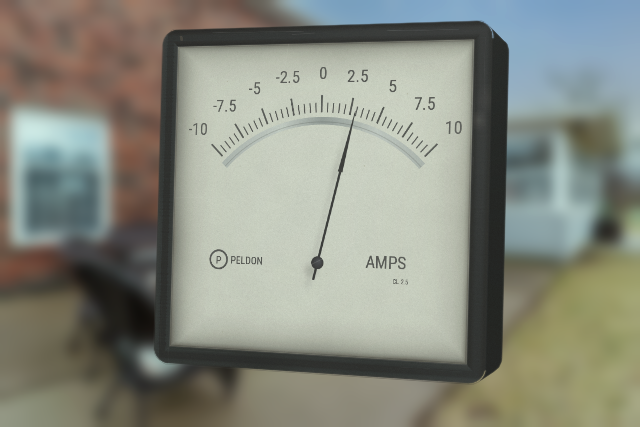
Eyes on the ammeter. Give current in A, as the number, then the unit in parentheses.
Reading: 3 (A)
